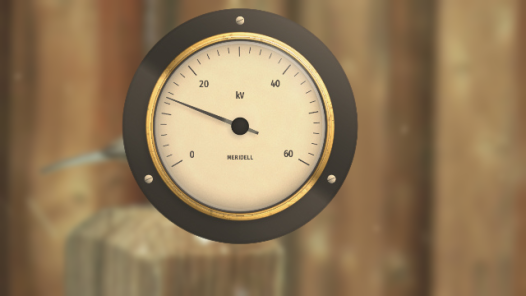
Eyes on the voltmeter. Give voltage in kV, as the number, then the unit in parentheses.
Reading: 13 (kV)
